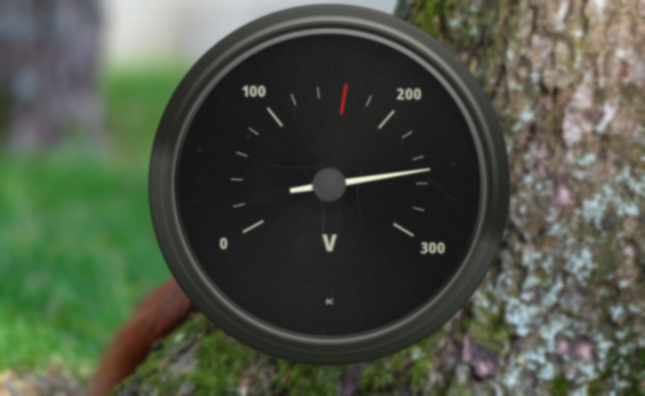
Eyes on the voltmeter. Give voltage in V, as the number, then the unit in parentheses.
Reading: 250 (V)
